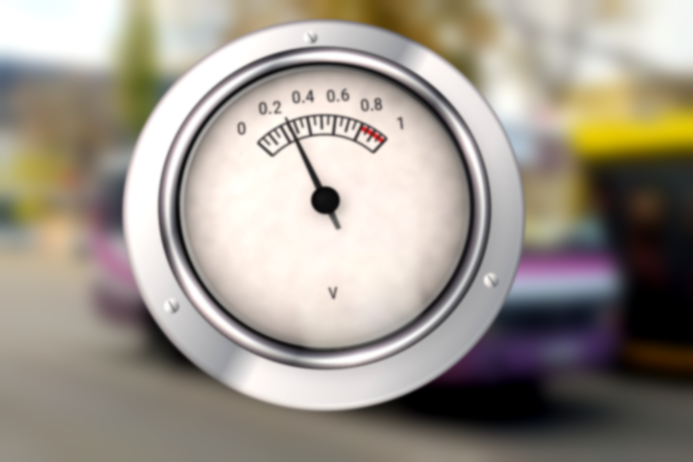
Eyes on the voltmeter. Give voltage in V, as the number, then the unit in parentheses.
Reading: 0.25 (V)
